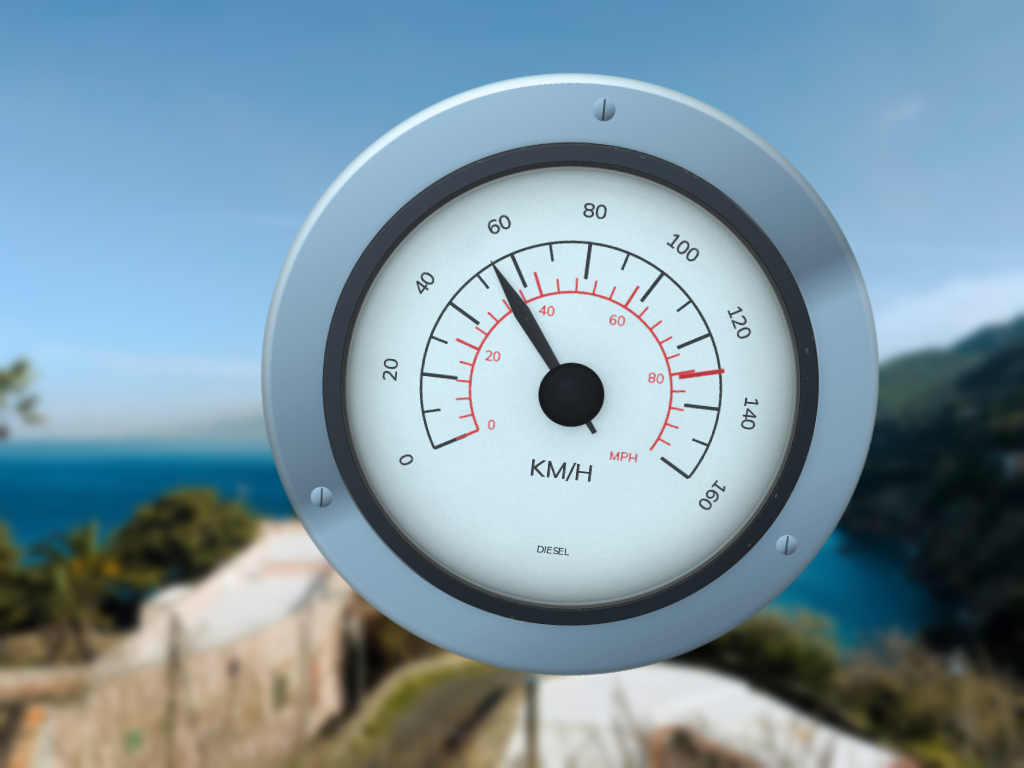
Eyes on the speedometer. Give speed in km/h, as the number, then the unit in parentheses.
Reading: 55 (km/h)
